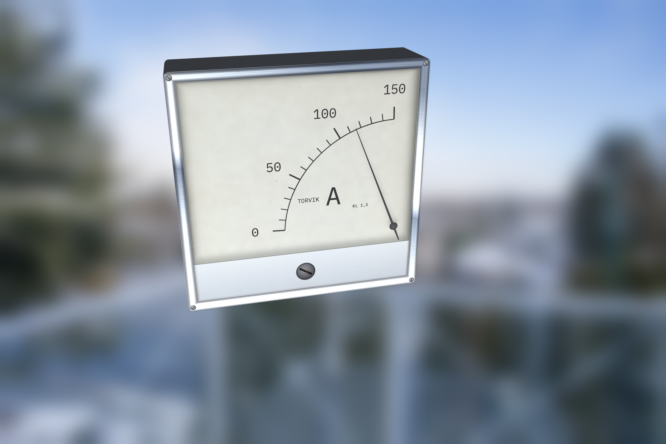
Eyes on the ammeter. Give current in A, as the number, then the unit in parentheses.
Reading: 115 (A)
